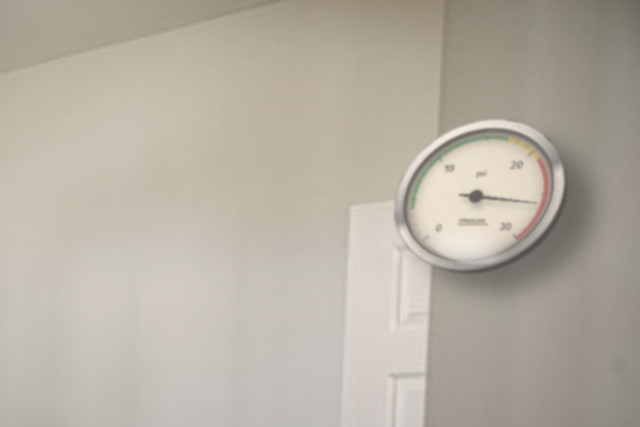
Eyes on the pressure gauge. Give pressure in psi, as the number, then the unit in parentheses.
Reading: 26 (psi)
